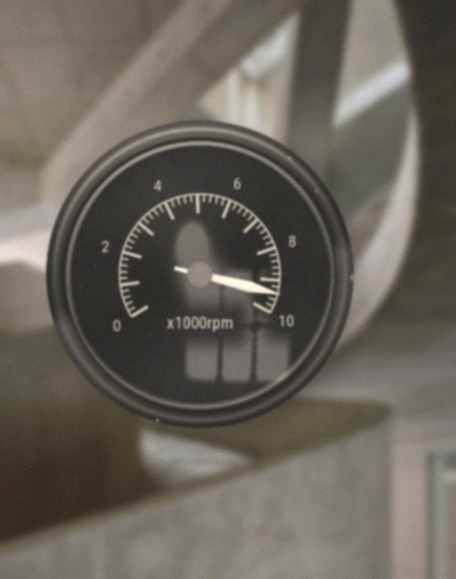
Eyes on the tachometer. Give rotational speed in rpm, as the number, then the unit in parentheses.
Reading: 9400 (rpm)
